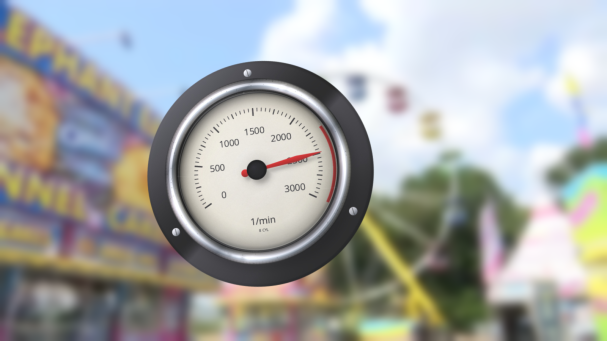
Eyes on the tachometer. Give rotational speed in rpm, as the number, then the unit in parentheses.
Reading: 2500 (rpm)
